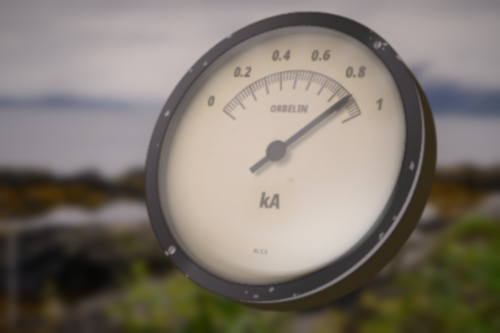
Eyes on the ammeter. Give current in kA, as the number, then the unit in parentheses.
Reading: 0.9 (kA)
